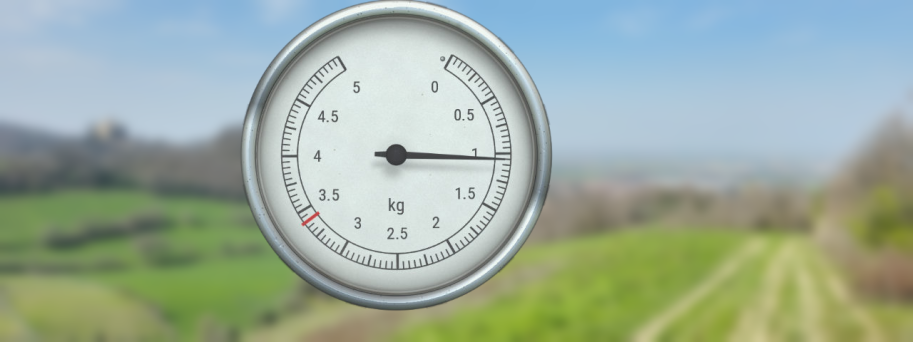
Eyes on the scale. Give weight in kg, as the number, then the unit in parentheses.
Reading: 1.05 (kg)
